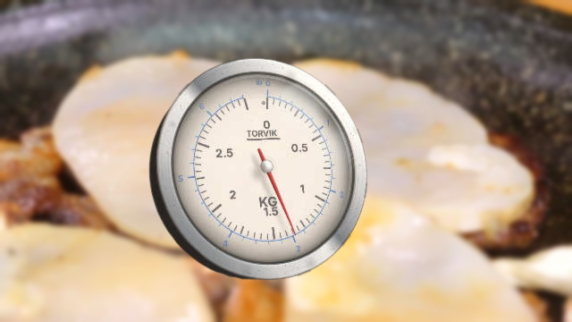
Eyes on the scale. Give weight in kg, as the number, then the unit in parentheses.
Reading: 1.35 (kg)
